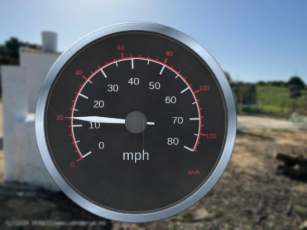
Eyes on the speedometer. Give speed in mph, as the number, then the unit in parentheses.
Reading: 12.5 (mph)
